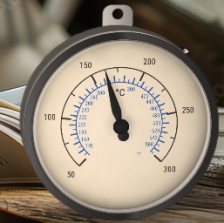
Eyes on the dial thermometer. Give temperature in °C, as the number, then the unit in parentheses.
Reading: 162.5 (°C)
